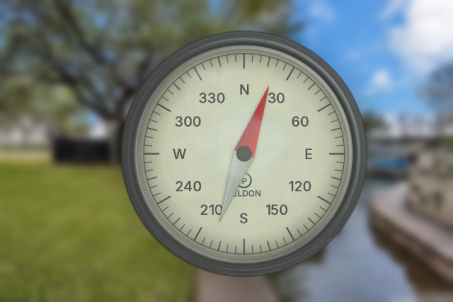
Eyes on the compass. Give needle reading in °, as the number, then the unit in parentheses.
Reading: 20 (°)
